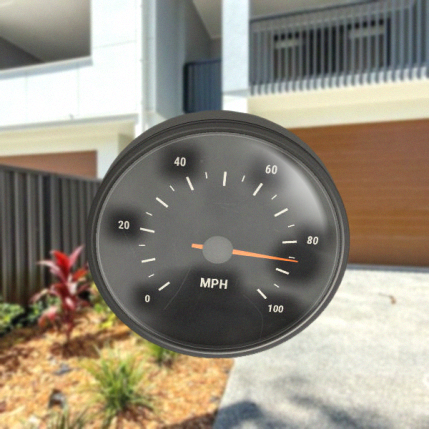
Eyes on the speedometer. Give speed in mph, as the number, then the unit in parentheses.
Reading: 85 (mph)
